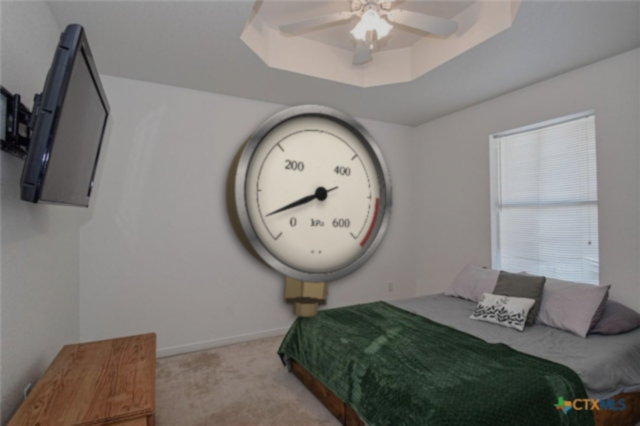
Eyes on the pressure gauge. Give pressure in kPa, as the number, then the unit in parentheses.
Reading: 50 (kPa)
